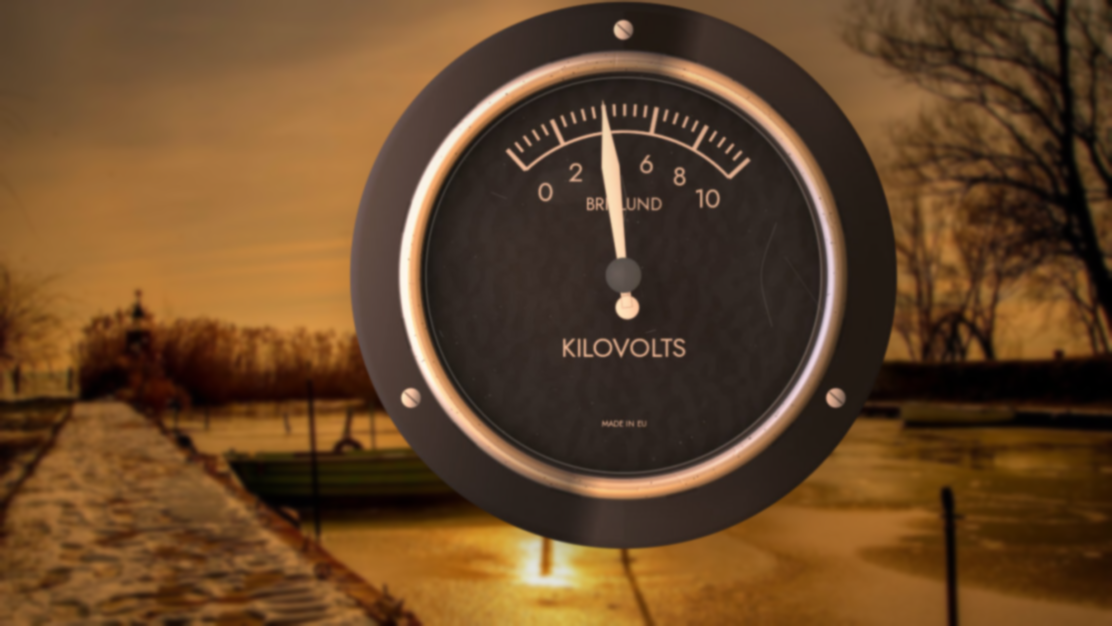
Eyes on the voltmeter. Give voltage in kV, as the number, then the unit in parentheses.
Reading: 4 (kV)
